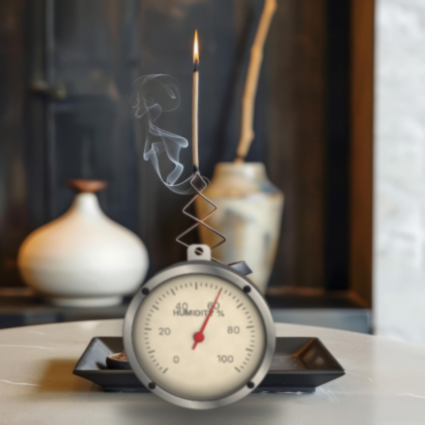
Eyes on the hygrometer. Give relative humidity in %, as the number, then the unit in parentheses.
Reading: 60 (%)
